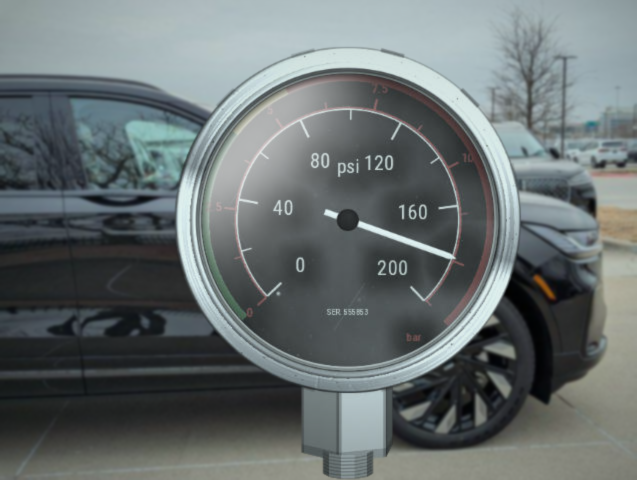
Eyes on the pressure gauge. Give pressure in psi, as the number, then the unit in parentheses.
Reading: 180 (psi)
